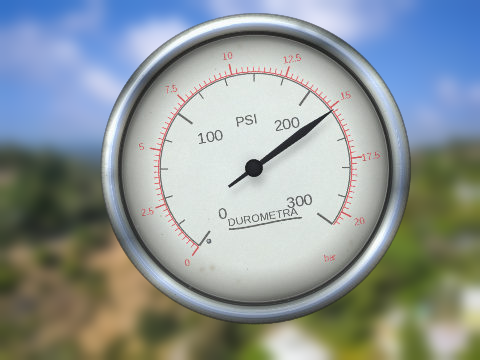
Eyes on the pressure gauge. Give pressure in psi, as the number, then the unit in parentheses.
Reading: 220 (psi)
